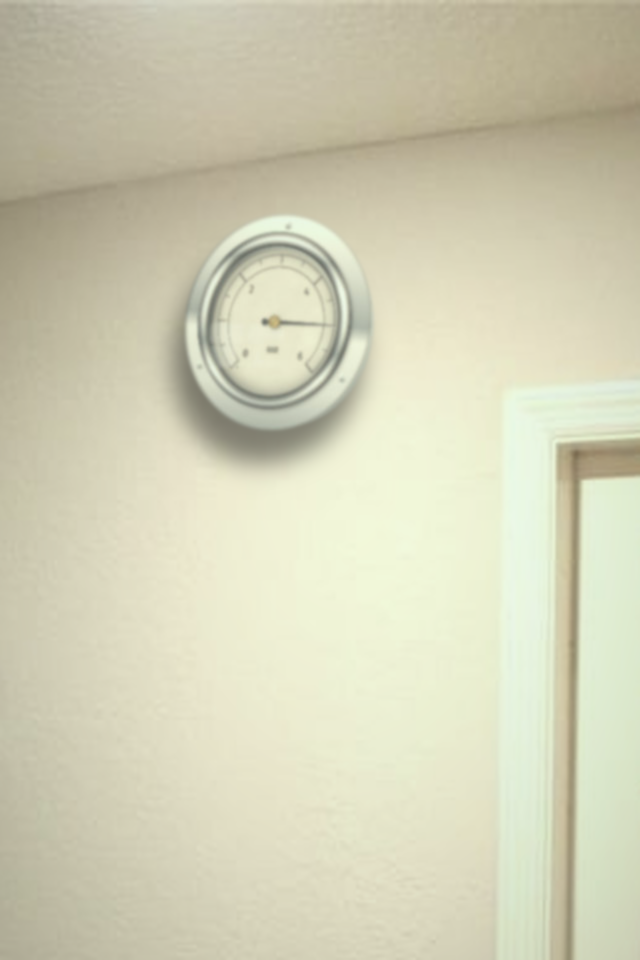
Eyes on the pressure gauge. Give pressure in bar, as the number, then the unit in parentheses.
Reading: 5 (bar)
